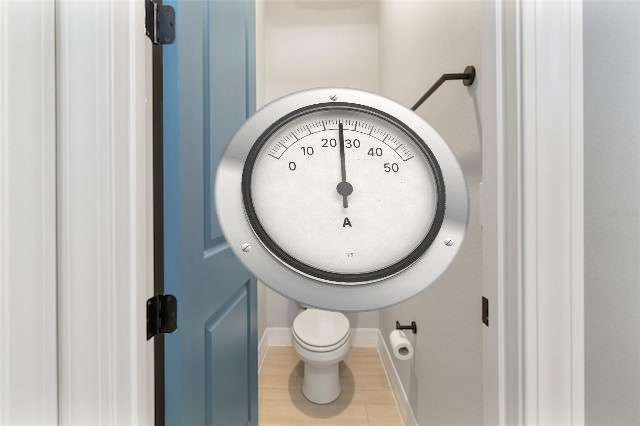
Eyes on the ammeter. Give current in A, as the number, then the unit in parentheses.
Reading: 25 (A)
